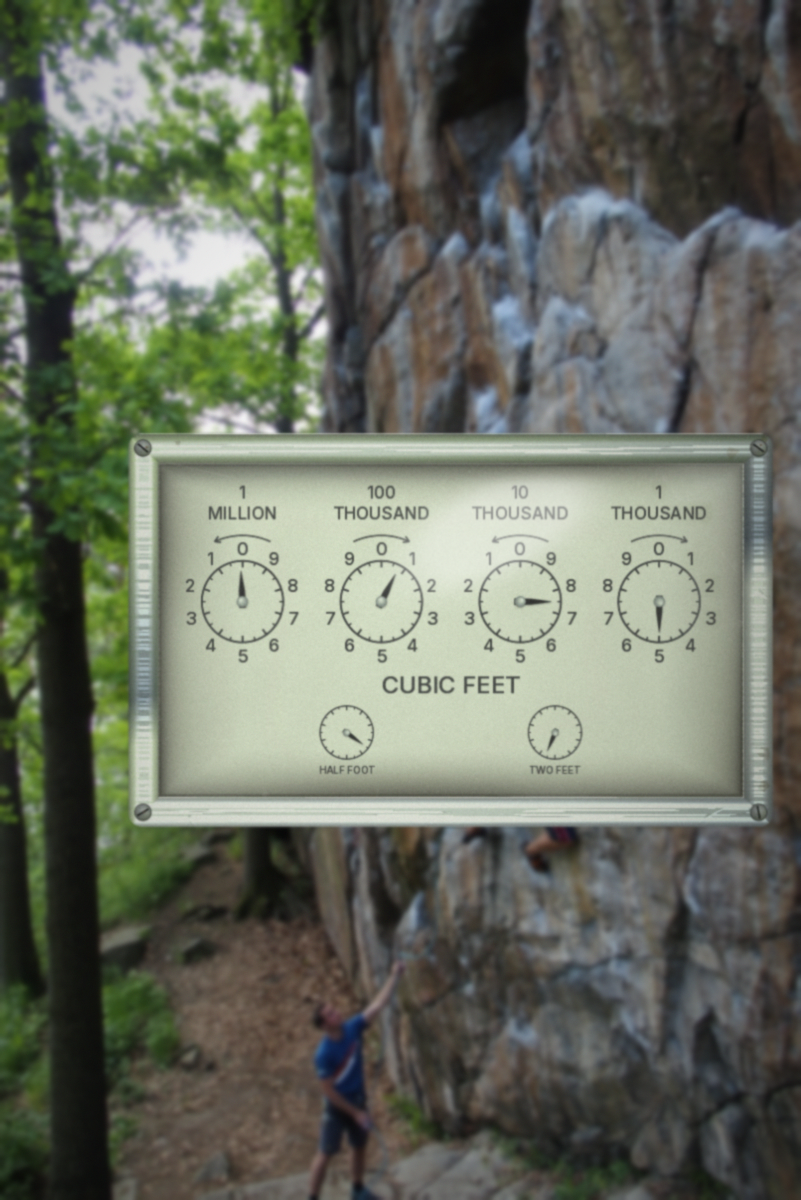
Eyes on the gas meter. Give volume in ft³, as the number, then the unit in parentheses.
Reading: 7500 (ft³)
